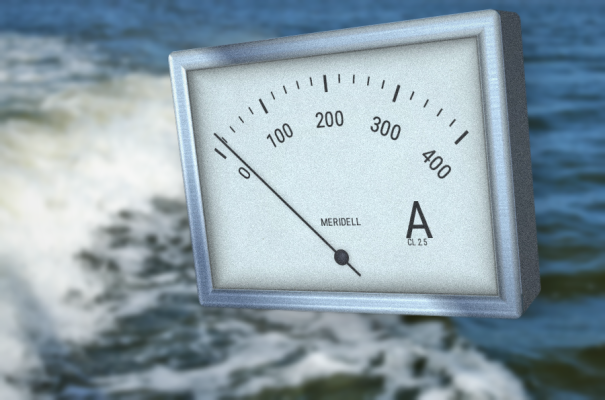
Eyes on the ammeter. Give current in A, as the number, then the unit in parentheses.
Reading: 20 (A)
